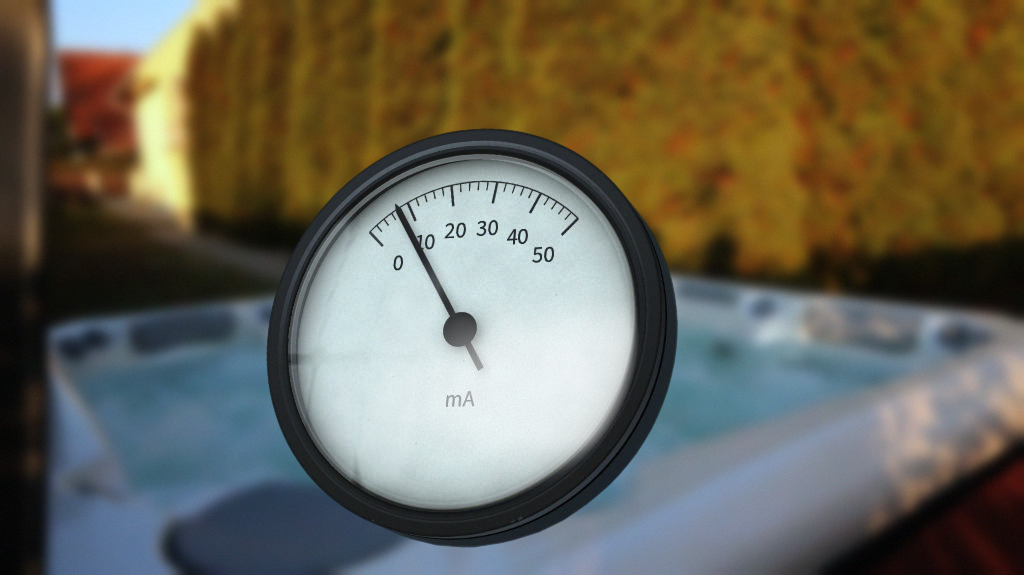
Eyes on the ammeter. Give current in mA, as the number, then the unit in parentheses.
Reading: 8 (mA)
